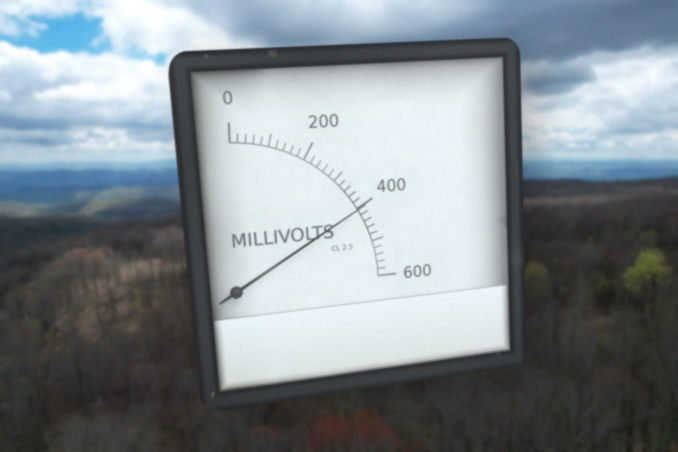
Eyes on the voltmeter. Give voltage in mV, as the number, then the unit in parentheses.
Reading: 400 (mV)
